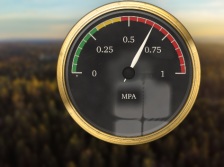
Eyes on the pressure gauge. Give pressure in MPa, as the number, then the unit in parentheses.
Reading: 0.65 (MPa)
